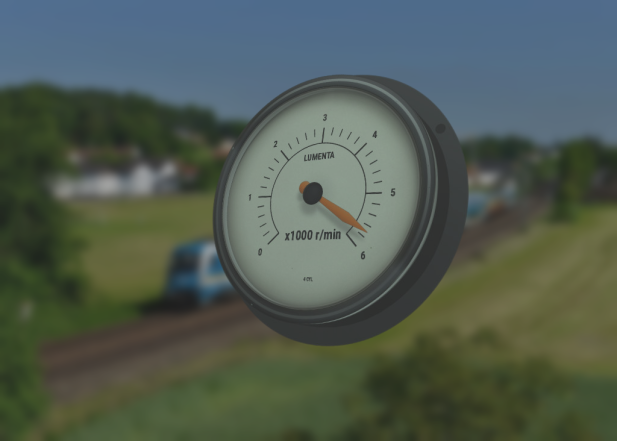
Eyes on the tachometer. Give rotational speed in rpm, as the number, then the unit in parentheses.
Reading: 5700 (rpm)
